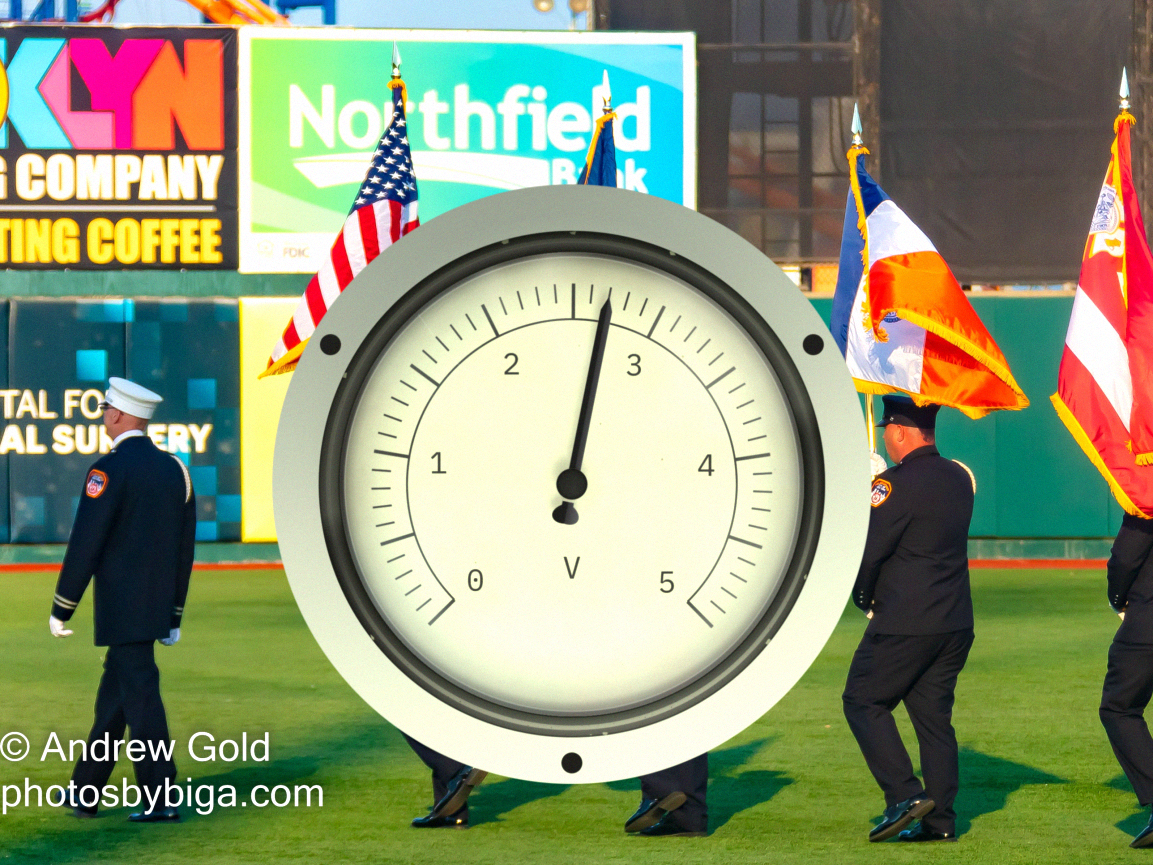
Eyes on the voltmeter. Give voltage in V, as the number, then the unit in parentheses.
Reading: 2.7 (V)
